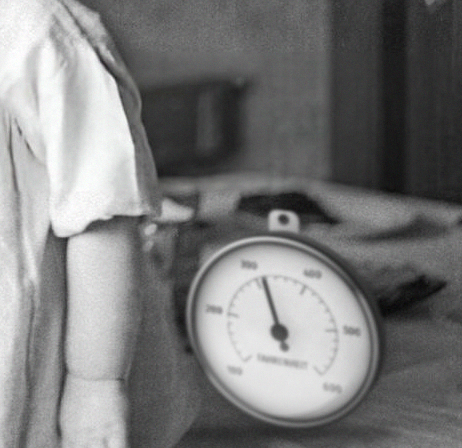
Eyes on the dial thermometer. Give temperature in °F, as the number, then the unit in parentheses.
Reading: 320 (°F)
